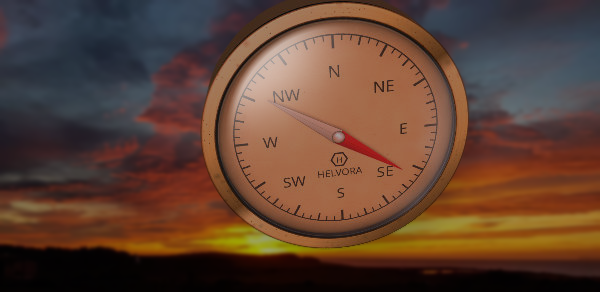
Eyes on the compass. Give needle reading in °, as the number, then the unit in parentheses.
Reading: 125 (°)
